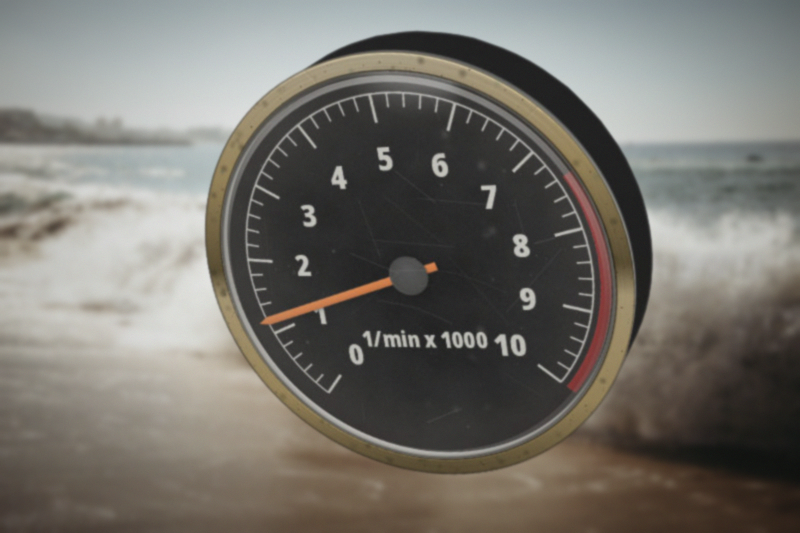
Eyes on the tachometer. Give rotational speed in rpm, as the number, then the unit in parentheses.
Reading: 1200 (rpm)
